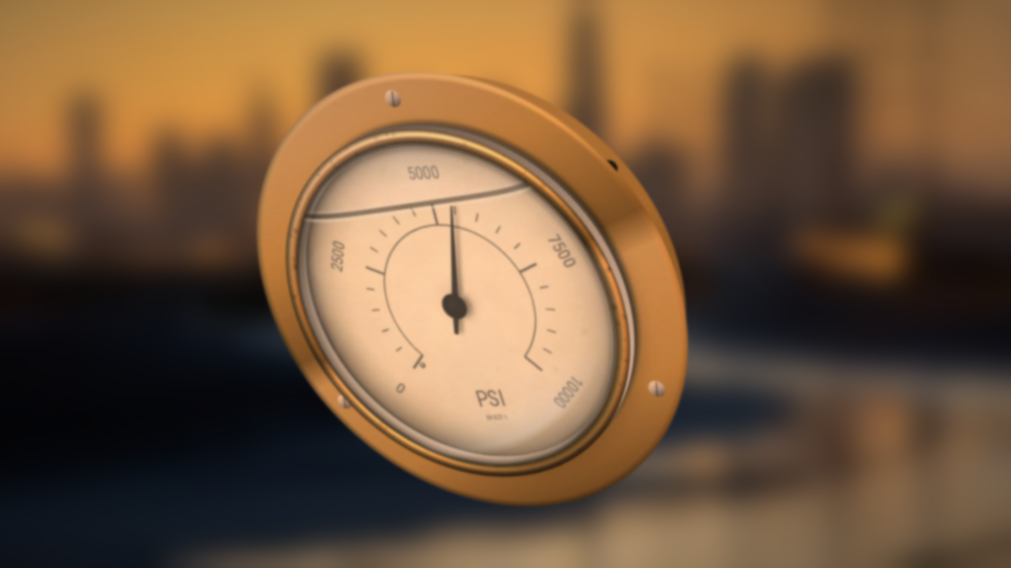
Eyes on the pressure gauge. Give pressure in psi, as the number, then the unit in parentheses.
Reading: 5500 (psi)
